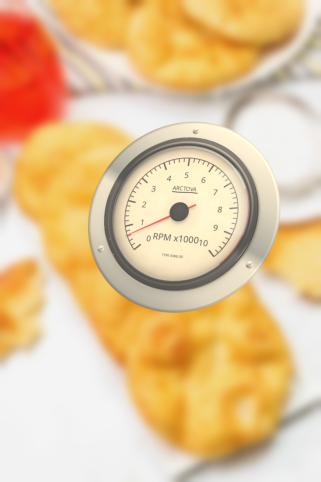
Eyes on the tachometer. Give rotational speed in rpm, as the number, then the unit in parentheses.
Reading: 600 (rpm)
